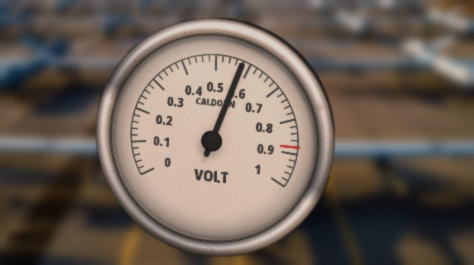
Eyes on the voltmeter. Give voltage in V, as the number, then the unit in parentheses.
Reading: 0.58 (V)
